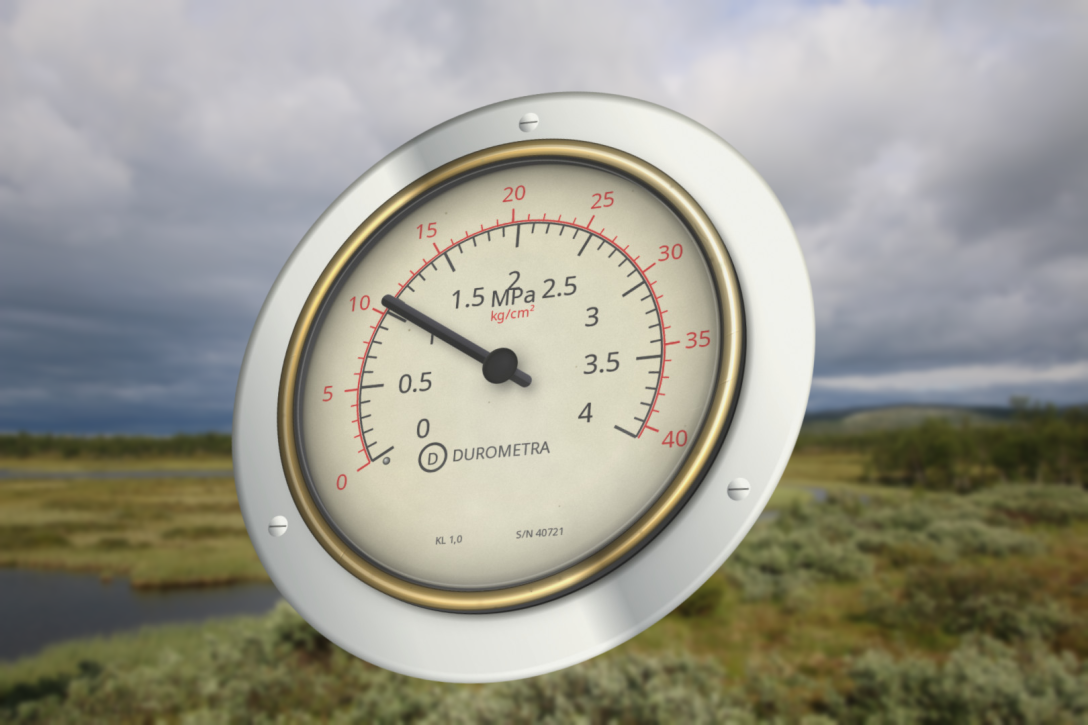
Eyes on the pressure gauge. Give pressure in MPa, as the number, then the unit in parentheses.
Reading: 1.05 (MPa)
